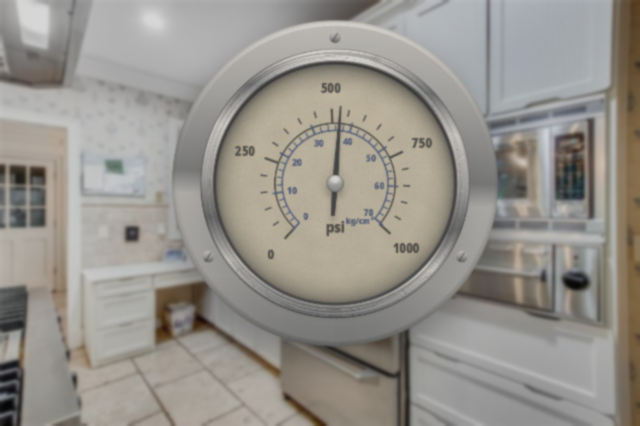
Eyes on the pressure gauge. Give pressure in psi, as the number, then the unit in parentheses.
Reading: 525 (psi)
